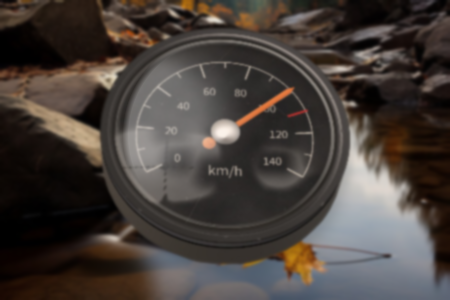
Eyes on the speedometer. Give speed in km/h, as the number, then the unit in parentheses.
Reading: 100 (km/h)
